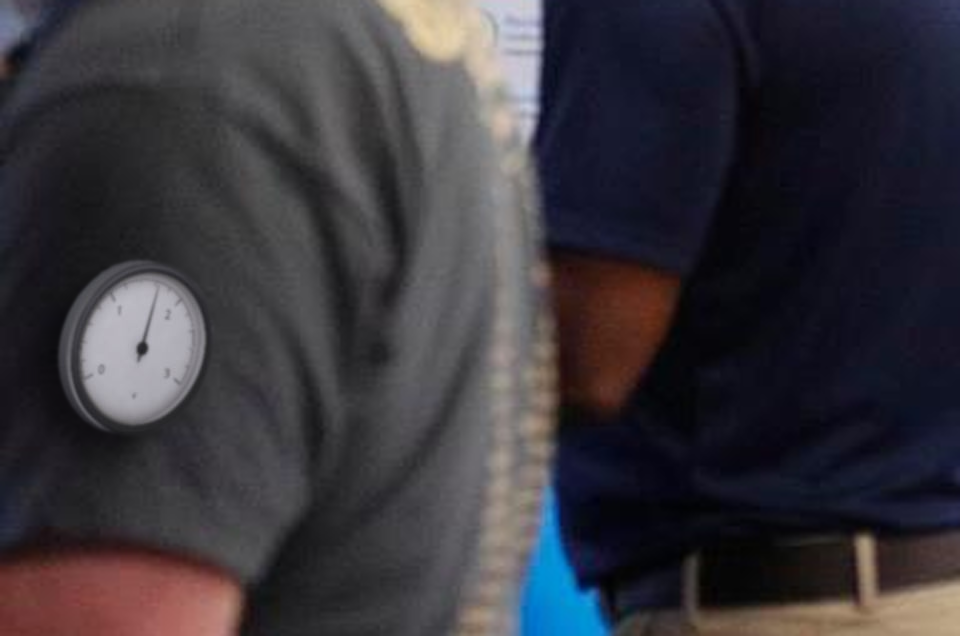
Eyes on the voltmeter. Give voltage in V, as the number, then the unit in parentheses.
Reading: 1.6 (V)
